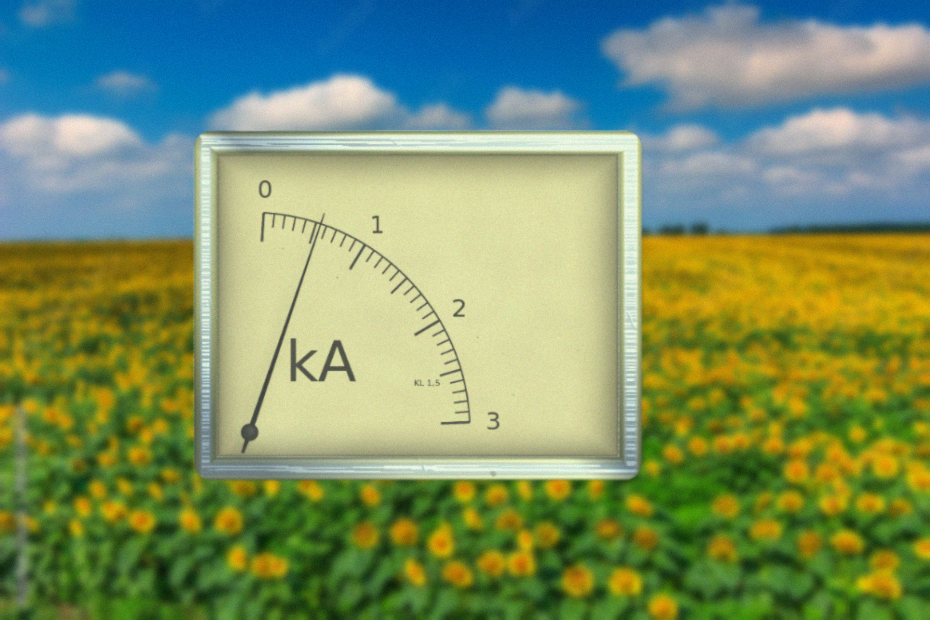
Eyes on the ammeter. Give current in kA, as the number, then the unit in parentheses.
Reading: 0.55 (kA)
